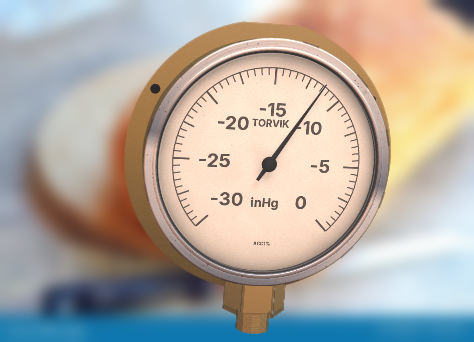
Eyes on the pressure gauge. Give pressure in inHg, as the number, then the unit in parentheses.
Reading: -11.5 (inHg)
